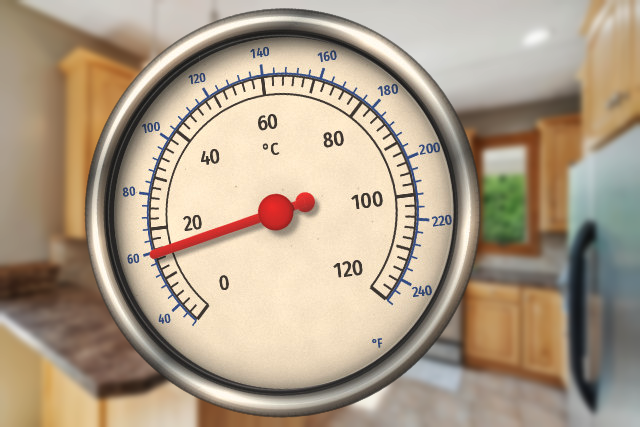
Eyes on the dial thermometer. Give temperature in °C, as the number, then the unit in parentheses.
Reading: 15 (°C)
